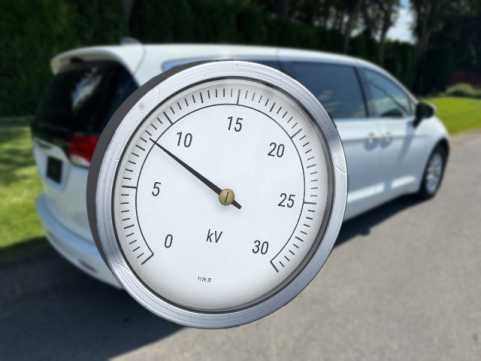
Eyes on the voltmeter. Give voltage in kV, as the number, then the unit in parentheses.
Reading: 8.25 (kV)
